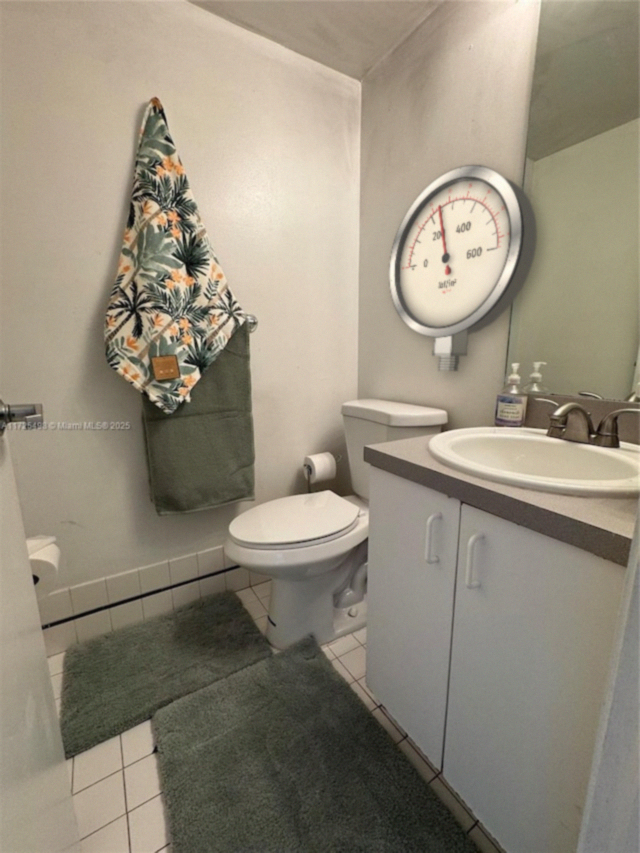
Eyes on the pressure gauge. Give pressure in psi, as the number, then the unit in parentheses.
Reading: 250 (psi)
